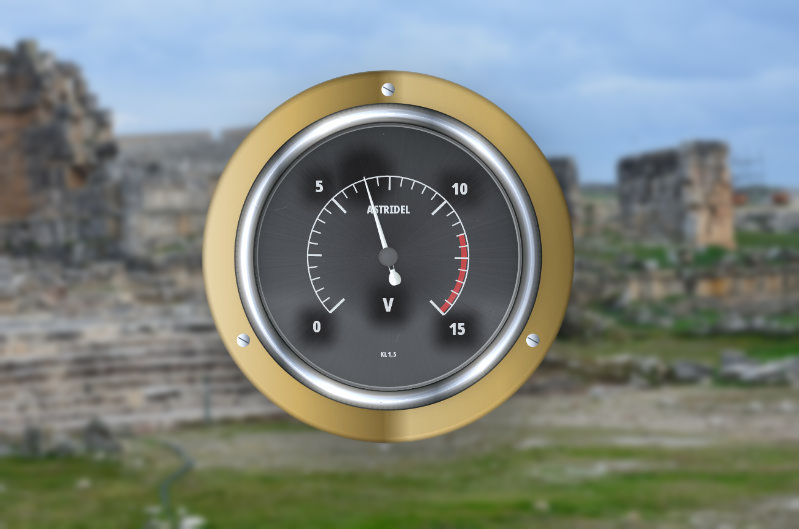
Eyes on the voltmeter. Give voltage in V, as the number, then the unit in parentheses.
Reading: 6.5 (V)
